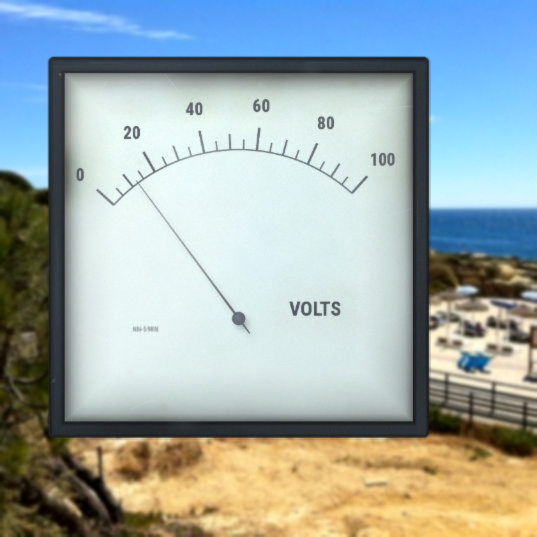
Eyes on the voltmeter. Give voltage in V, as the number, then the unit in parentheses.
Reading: 12.5 (V)
